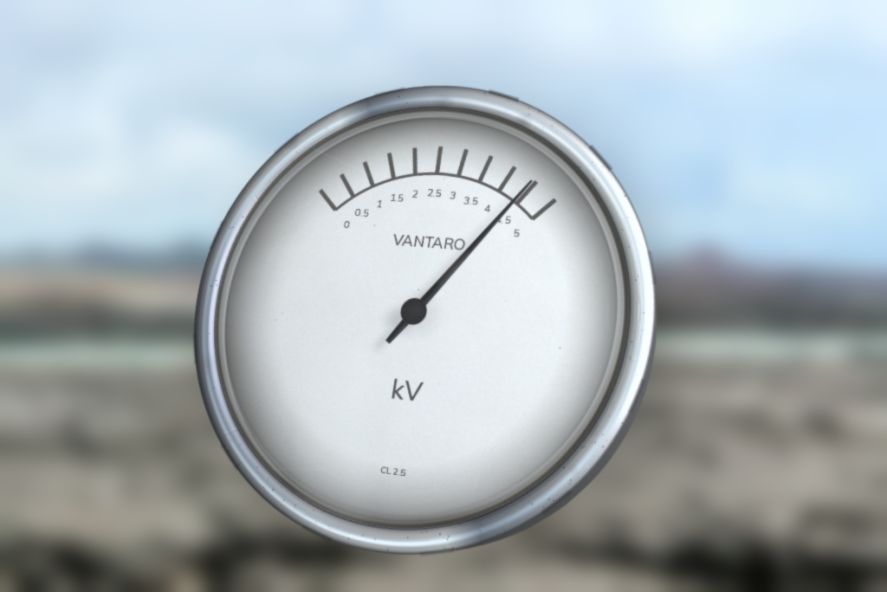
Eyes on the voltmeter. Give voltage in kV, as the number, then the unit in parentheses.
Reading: 4.5 (kV)
